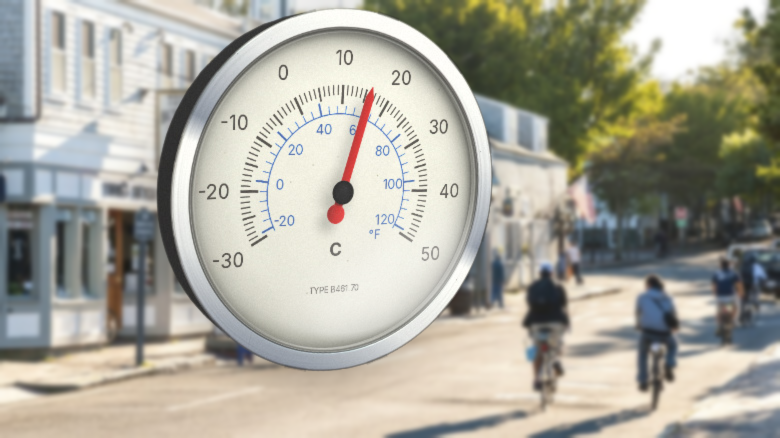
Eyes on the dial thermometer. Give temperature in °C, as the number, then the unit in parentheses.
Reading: 15 (°C)
